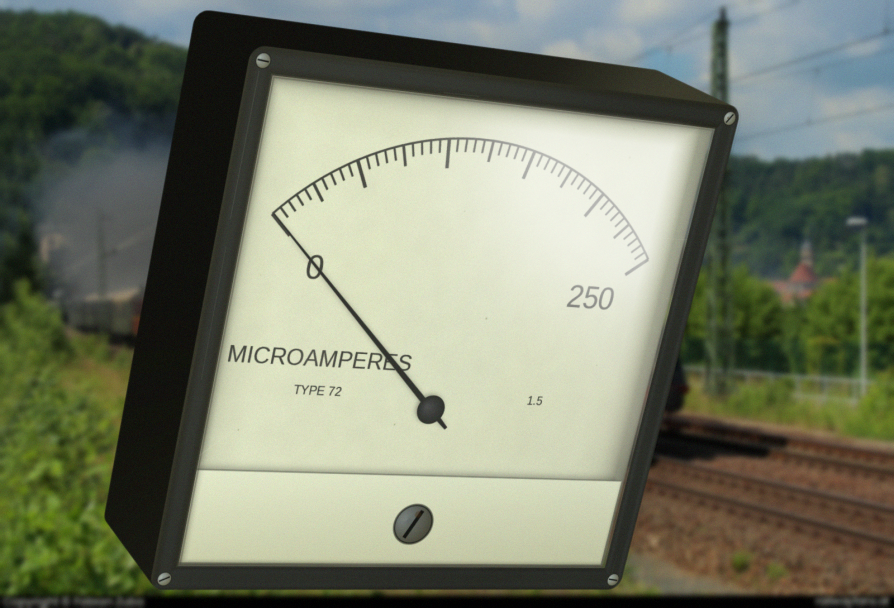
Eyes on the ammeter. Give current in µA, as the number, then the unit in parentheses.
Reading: 0 (µA)
